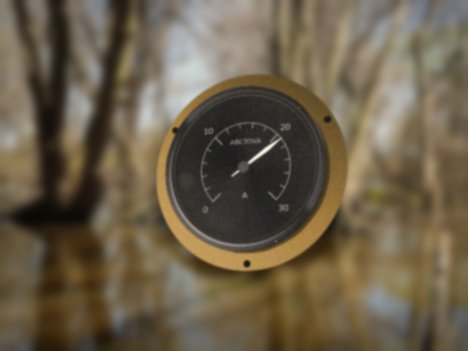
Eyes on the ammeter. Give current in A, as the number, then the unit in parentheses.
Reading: 21 (A)
